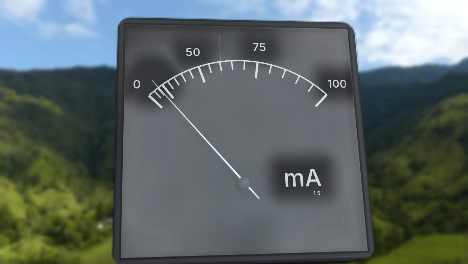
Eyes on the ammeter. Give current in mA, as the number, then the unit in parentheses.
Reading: 20 (mA)
